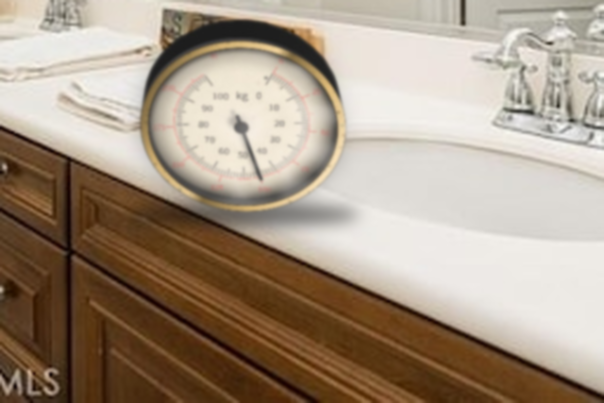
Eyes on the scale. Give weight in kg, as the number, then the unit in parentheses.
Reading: 45 (kg)
